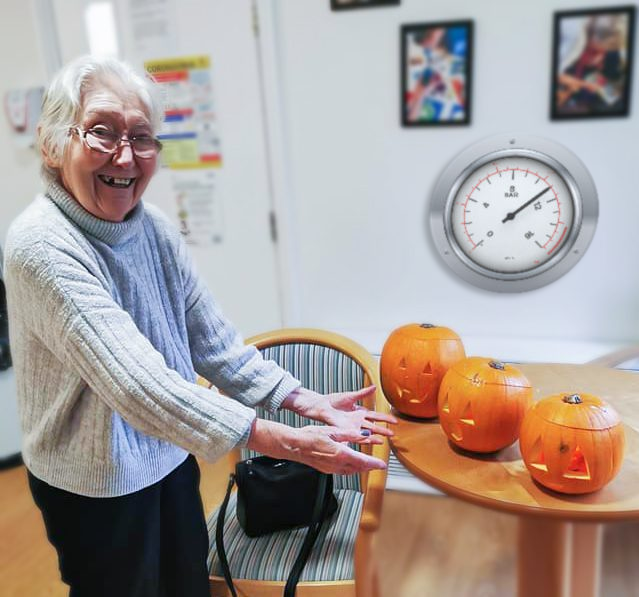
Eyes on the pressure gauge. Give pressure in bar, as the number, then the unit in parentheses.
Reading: 11 (bar)
